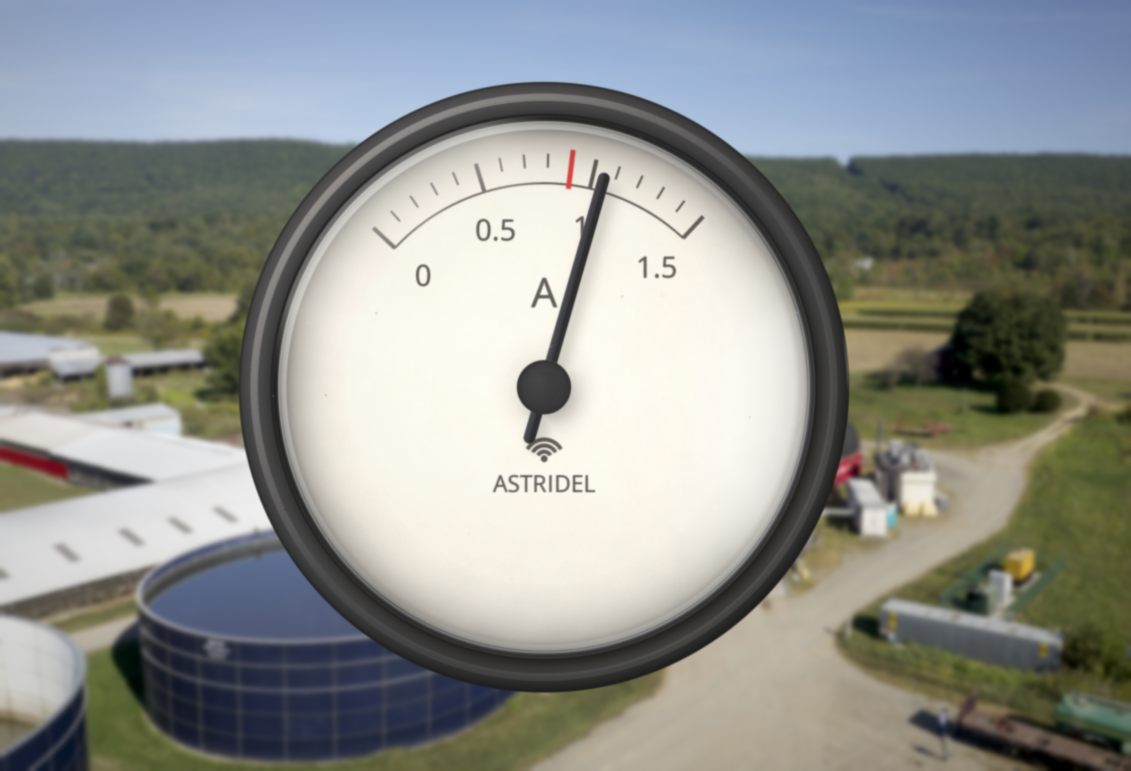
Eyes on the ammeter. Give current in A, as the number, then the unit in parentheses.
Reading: 1.05 (A)
